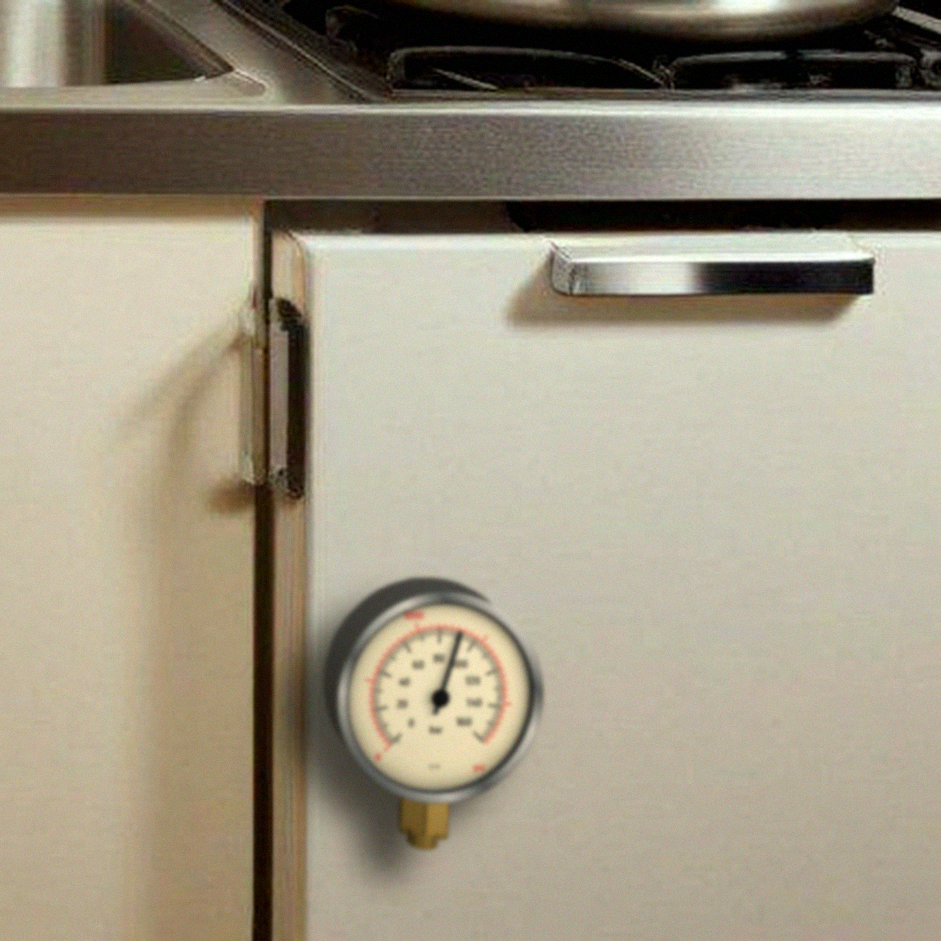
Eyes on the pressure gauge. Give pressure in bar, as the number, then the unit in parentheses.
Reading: 90 (bar)
